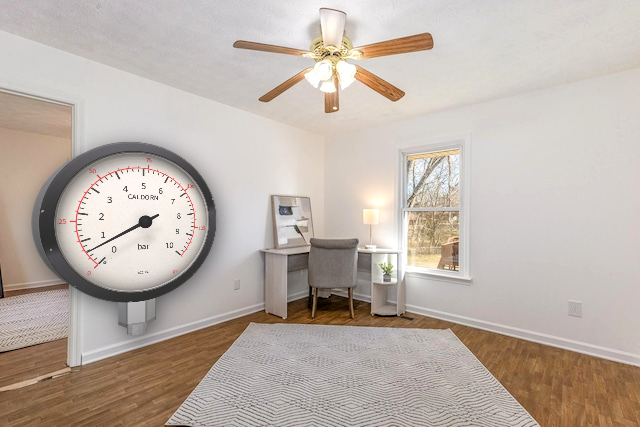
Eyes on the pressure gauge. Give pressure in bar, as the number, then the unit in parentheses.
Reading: 0.6 (bar)
